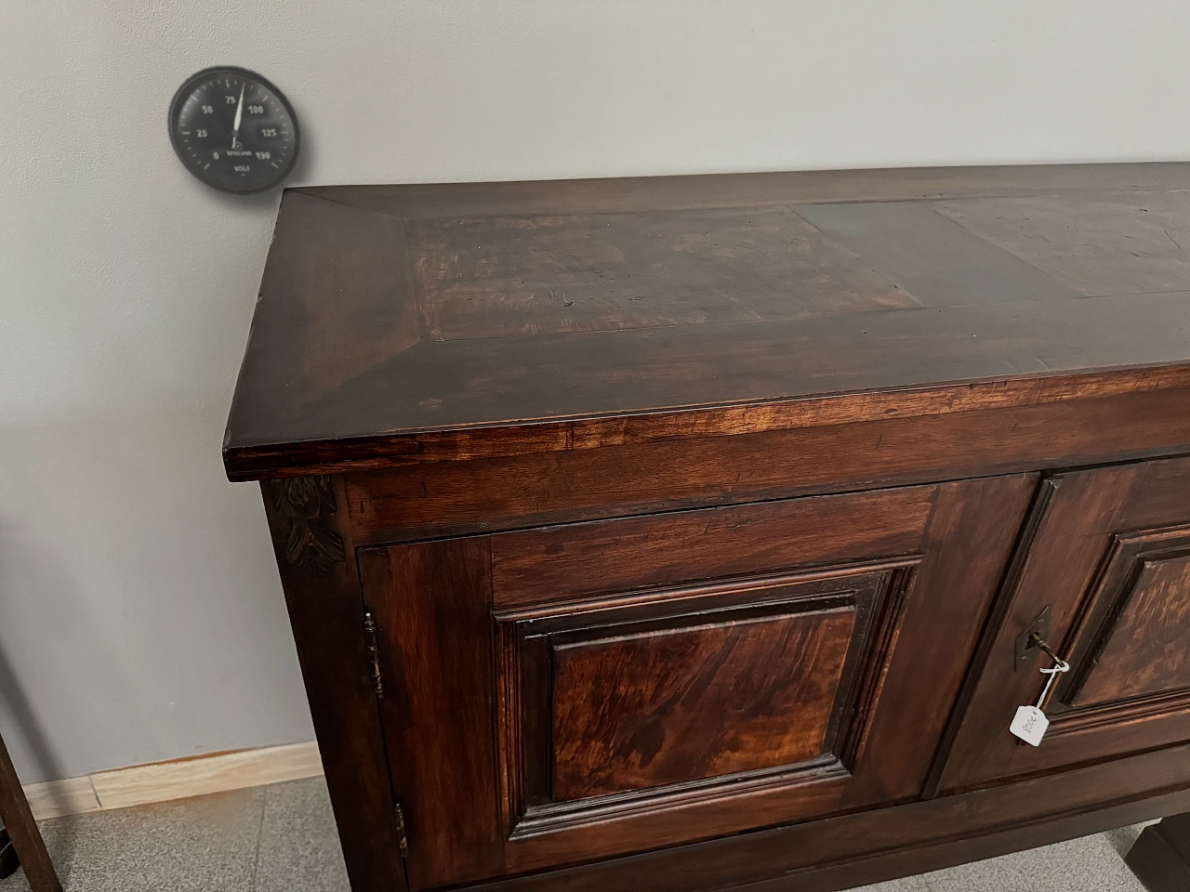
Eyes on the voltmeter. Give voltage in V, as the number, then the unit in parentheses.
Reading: 85 (V)
